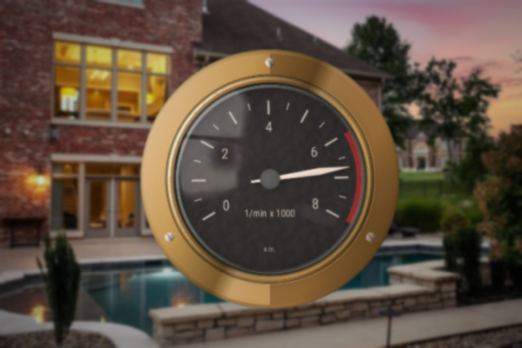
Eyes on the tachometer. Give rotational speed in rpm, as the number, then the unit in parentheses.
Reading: 6750 (rpm)
